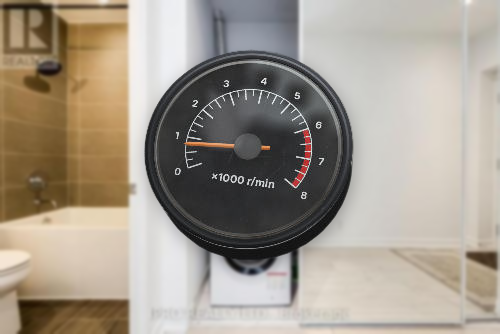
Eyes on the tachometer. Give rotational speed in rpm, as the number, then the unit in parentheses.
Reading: 750 (rpm)
